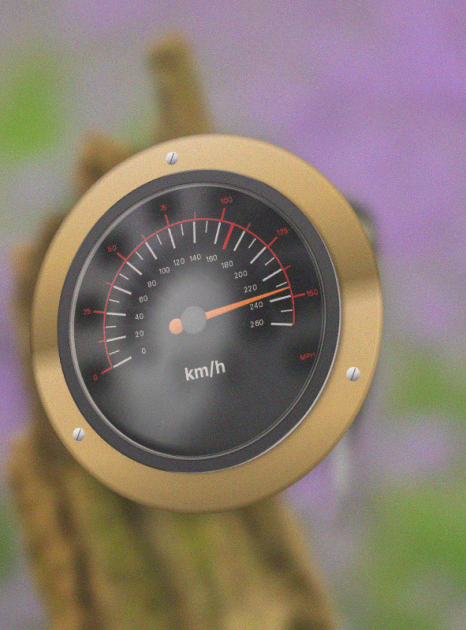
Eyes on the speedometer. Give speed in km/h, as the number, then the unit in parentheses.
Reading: 235 (km/h)
